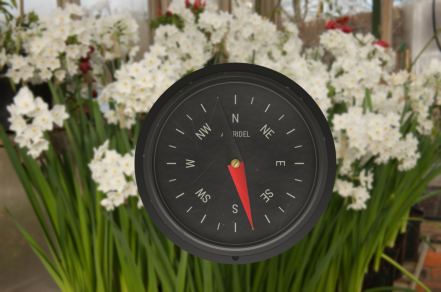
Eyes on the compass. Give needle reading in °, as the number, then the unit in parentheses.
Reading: 165 (°)
